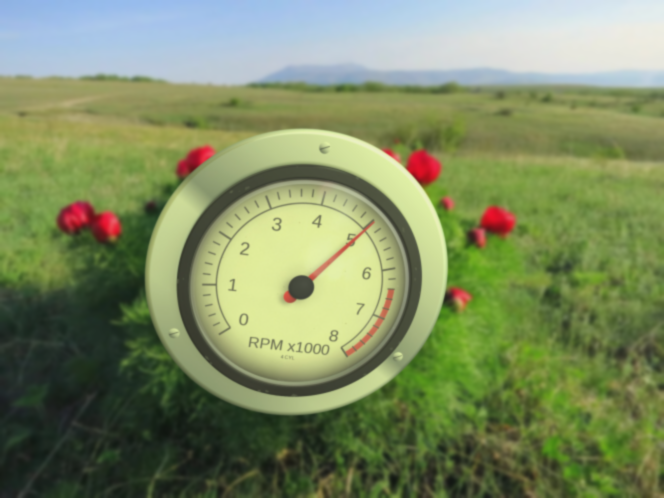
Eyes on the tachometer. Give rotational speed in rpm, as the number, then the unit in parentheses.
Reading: 5000 (rpm)
